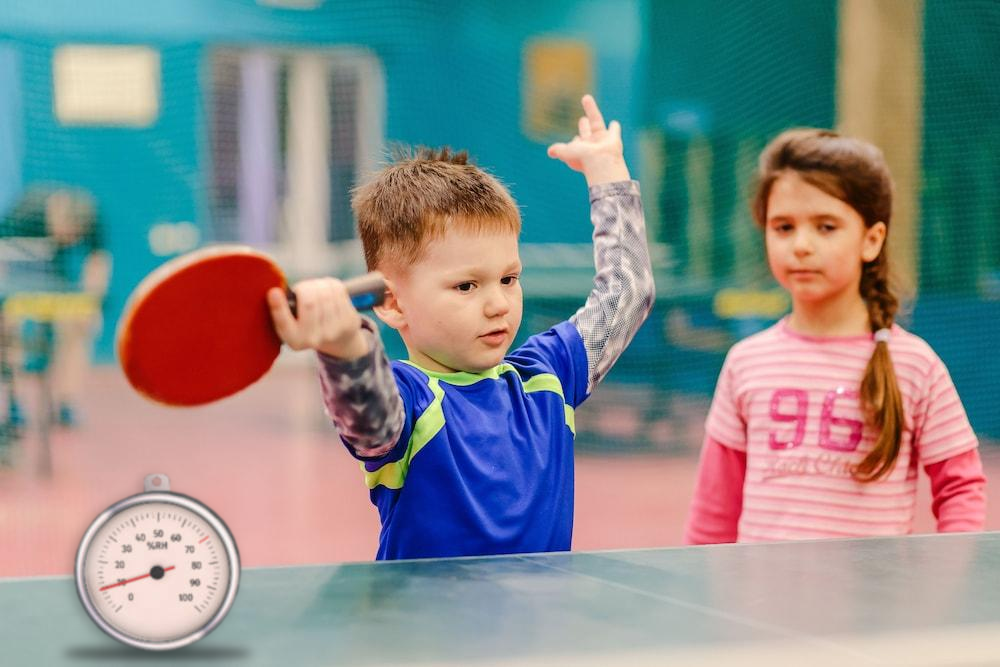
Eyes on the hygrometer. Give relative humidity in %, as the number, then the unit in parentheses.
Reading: 10 (%)
